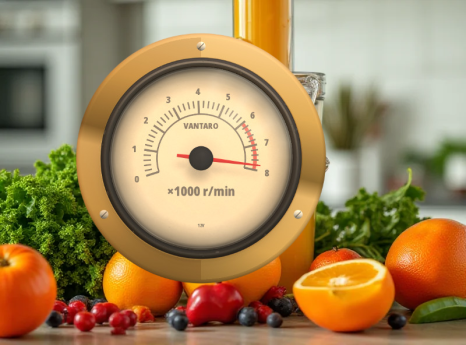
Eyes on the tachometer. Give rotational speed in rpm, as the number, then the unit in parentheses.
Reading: 7800 (rpm)
